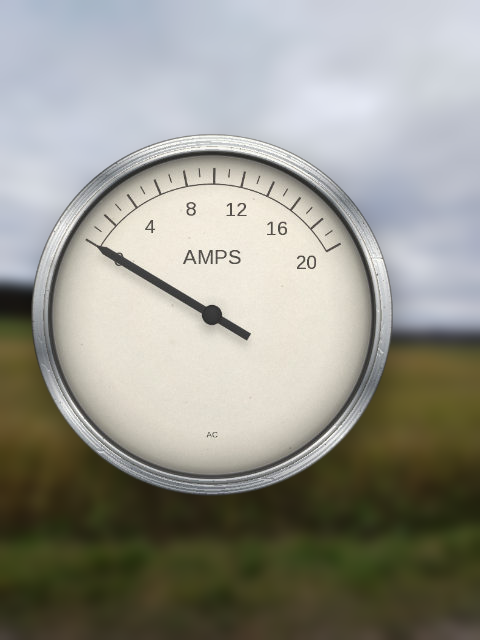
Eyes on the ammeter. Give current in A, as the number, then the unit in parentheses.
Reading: 0 (A)
